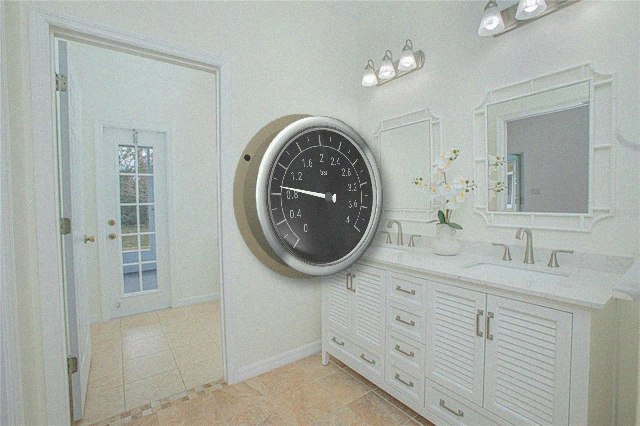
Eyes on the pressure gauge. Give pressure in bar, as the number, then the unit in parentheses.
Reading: 0.9 (bar)
